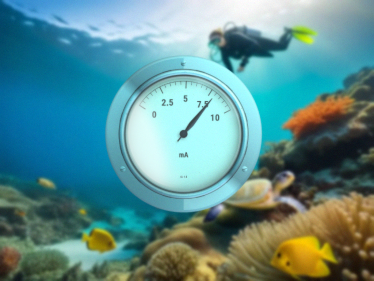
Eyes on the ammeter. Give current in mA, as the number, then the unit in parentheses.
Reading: 8 (mA)
